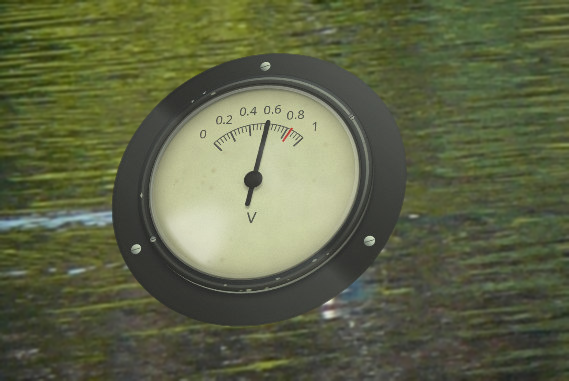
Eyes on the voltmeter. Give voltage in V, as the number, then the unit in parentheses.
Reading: 0.6 (V)
